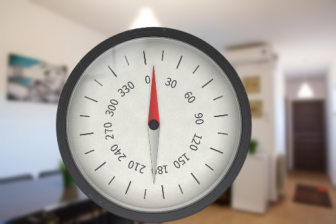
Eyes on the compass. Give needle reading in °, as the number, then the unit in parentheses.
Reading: 7.5 (°)
